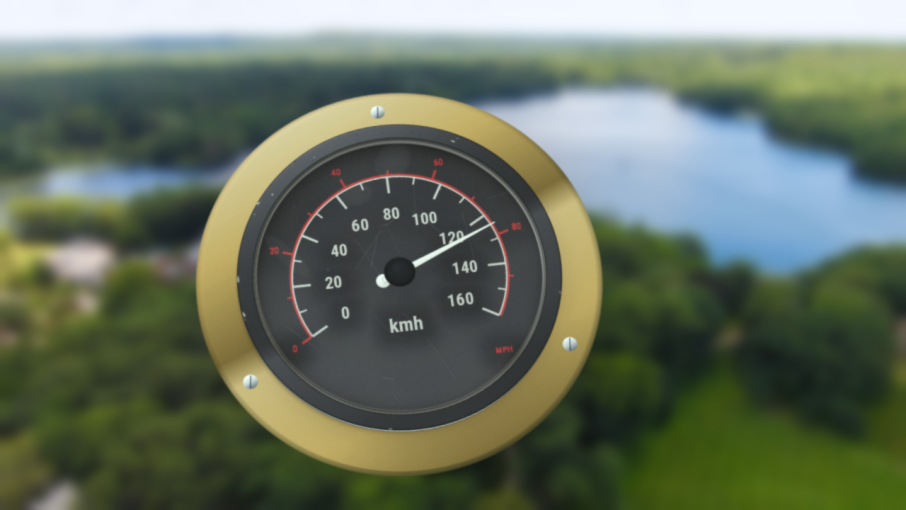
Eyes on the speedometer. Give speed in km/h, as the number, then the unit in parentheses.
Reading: 125 (km/h)
